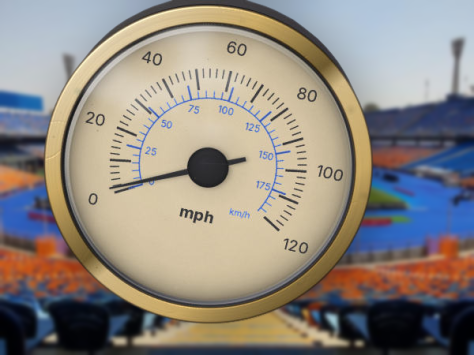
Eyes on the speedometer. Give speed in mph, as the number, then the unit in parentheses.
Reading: 2 (mph)
